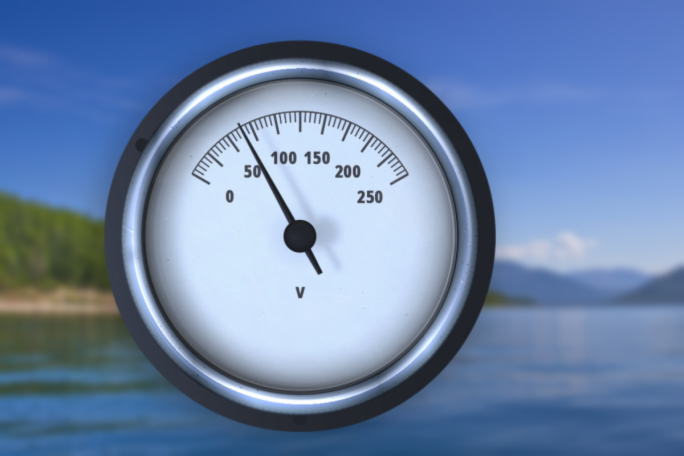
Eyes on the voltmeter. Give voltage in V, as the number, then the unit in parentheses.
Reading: 65 (V)
